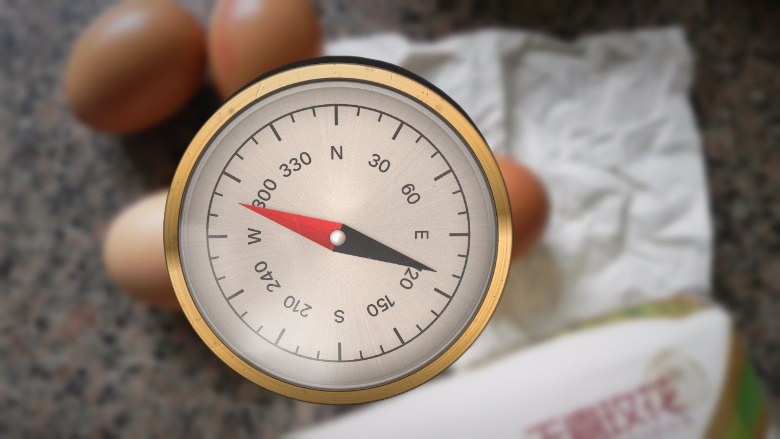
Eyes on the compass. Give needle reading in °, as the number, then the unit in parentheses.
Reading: 290 (°)
